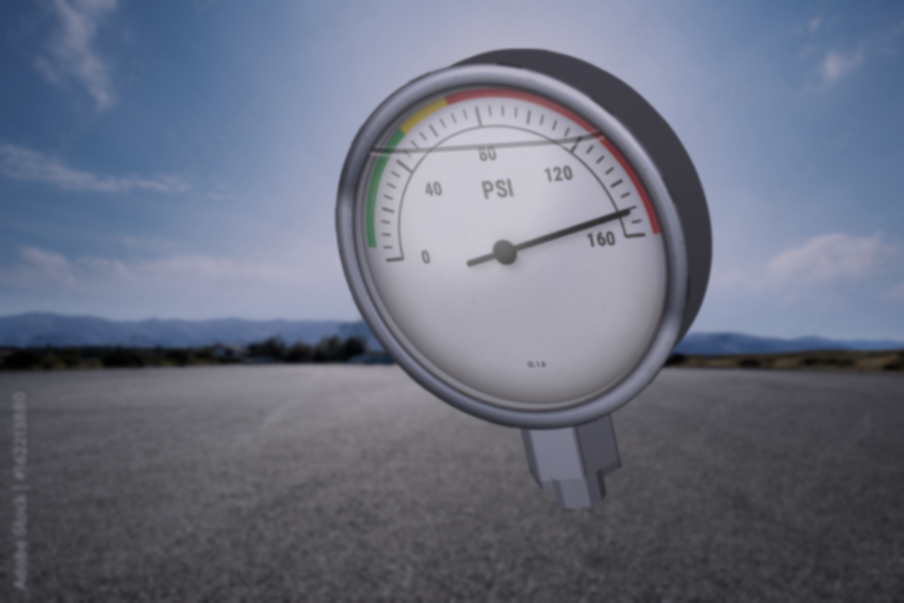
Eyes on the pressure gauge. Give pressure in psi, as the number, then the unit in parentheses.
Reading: 150 (psi)
